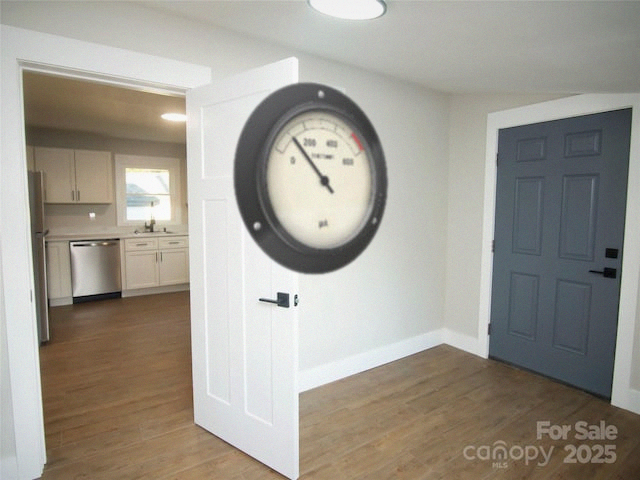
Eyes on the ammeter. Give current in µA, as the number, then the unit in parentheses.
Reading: 100 (µA)
